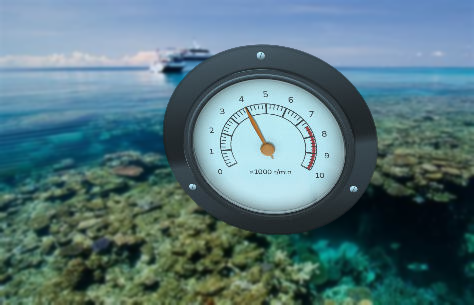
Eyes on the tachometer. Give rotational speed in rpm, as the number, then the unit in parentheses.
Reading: 4000 (rpm)
